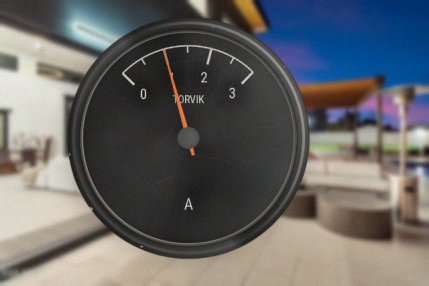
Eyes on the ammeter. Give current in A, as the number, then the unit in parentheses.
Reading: 1 (A)
